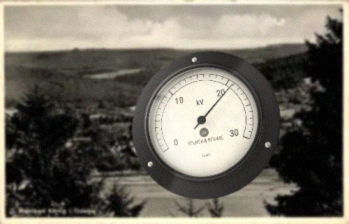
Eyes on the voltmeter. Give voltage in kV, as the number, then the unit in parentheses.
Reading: 21 (kV)
